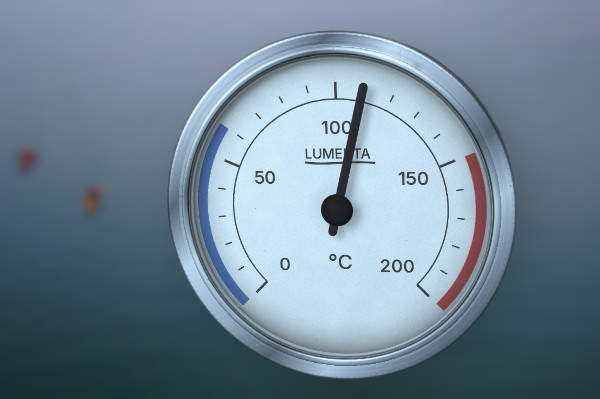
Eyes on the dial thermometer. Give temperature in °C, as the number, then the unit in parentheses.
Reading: 110 (°C)
